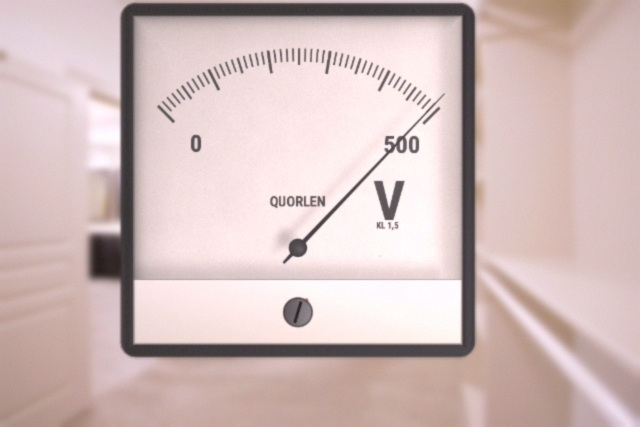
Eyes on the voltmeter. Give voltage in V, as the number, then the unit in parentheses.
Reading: 490 (V)
